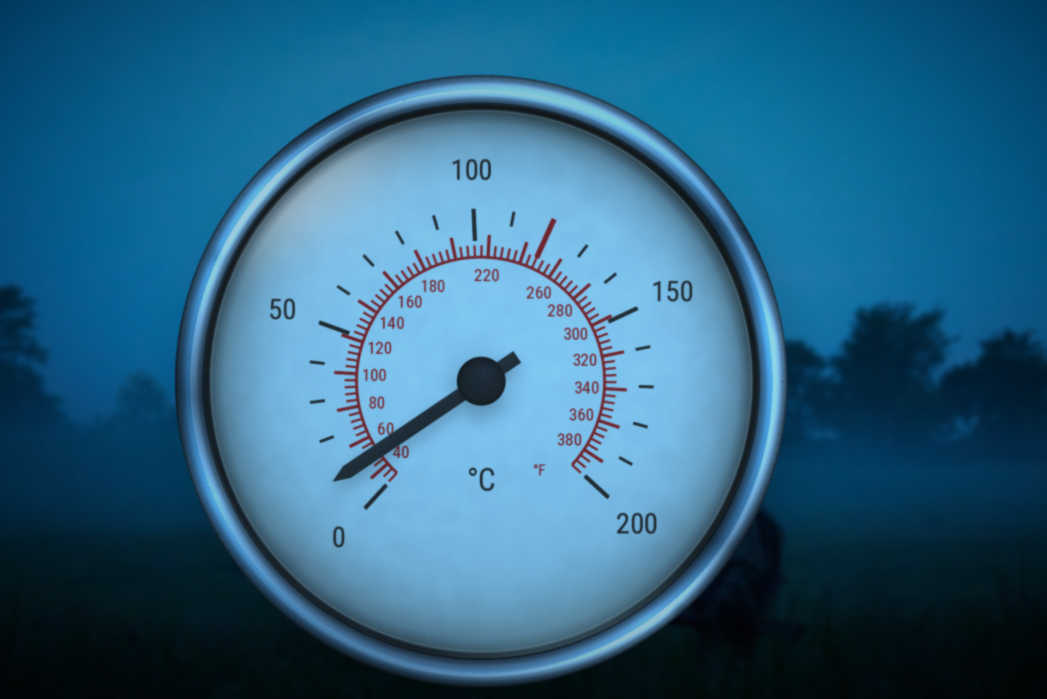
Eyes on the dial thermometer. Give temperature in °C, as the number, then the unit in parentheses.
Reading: 10 (°C)
